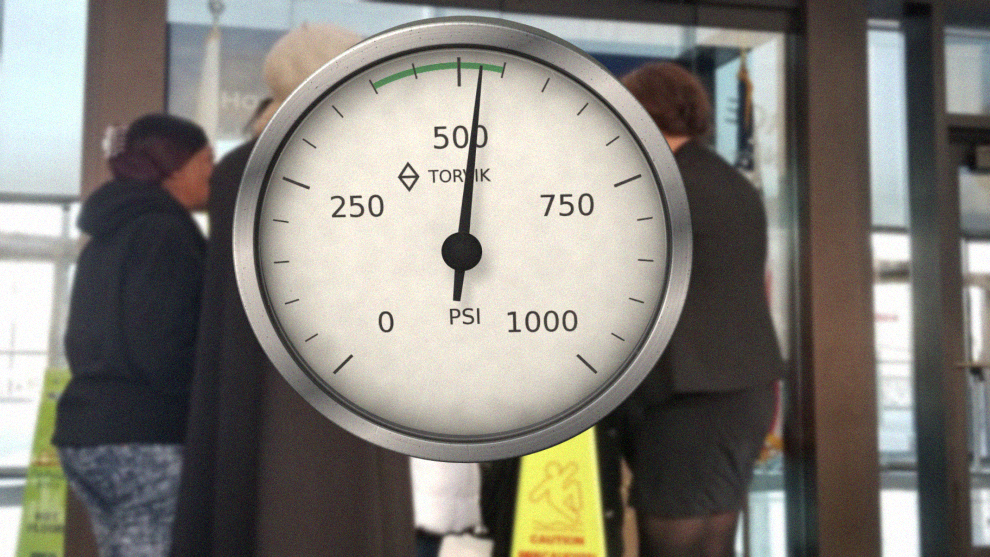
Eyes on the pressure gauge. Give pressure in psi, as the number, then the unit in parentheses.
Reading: 525 (psi)
